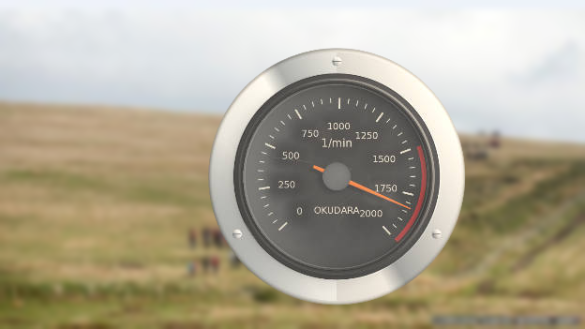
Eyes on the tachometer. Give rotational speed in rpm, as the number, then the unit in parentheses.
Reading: 1825 (rpm)
